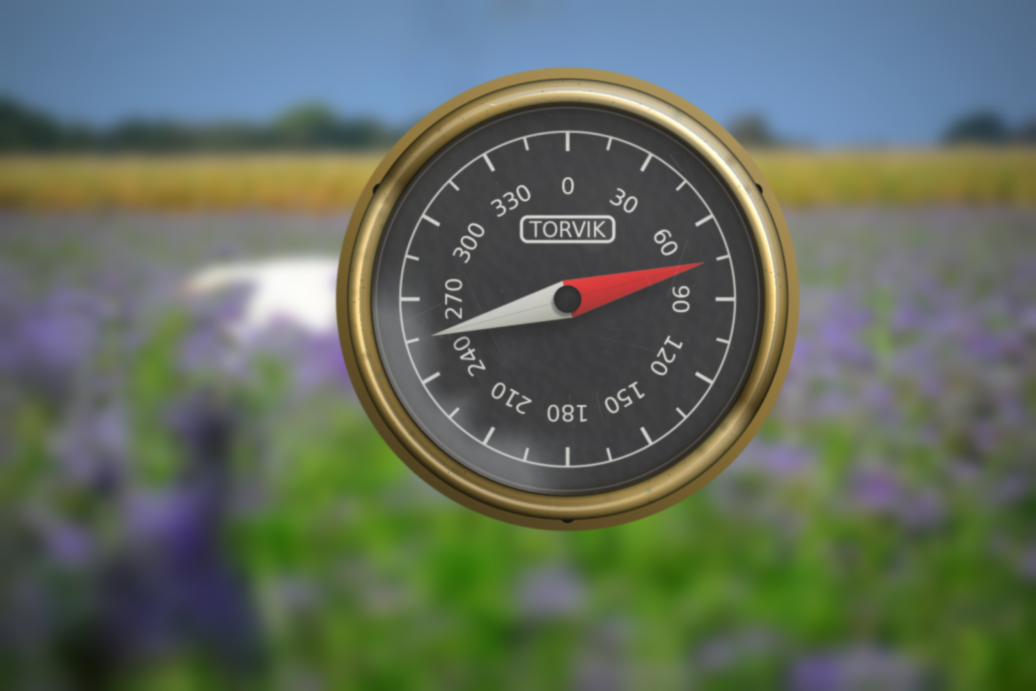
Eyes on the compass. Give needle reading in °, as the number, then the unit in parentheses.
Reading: 75 (°)
